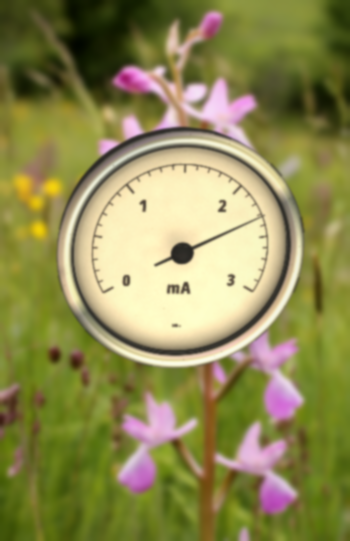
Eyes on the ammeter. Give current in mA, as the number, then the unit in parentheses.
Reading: 2.3 (mA)
